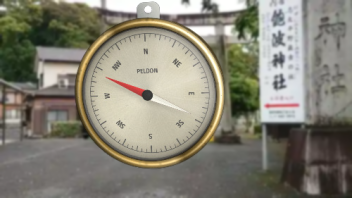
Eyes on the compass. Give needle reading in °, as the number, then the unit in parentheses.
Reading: 295 (°)
